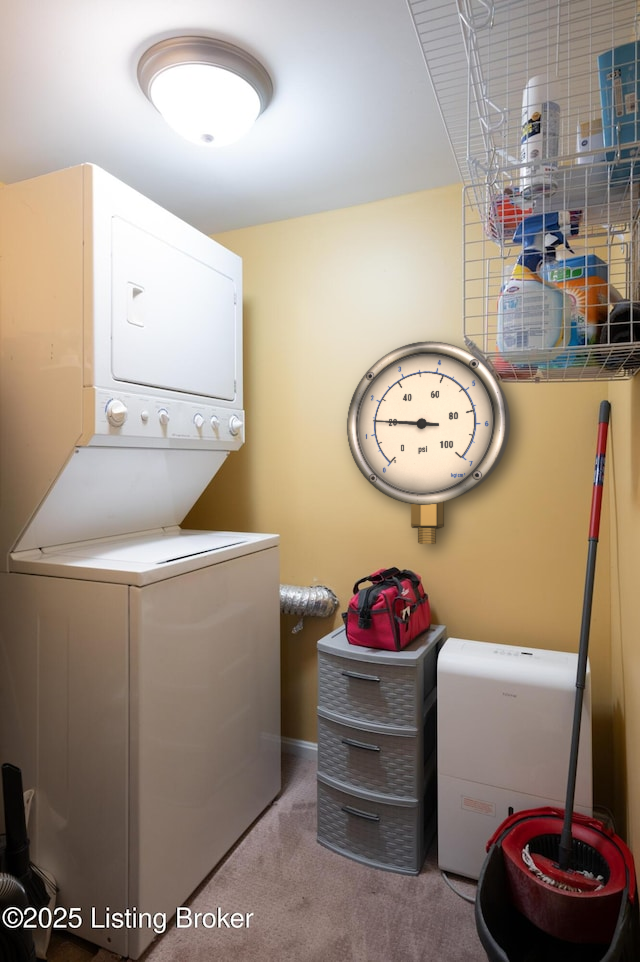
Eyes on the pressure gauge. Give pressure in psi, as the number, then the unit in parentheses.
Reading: 20 (psi)
